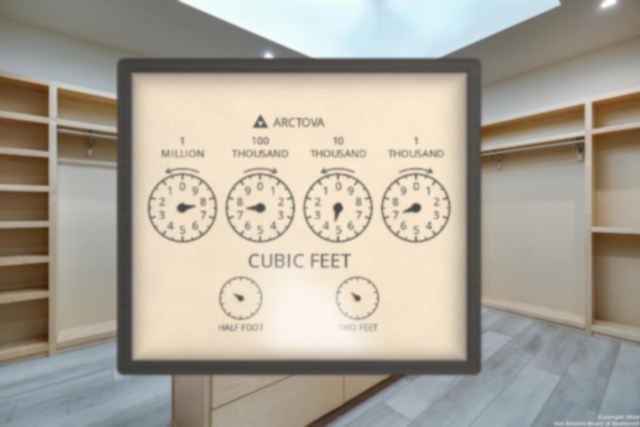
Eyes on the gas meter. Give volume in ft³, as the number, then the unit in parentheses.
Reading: 774700 (ft³)
